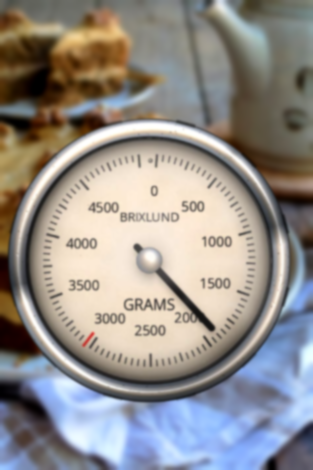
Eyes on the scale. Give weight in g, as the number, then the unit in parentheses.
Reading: 1900 (g)
